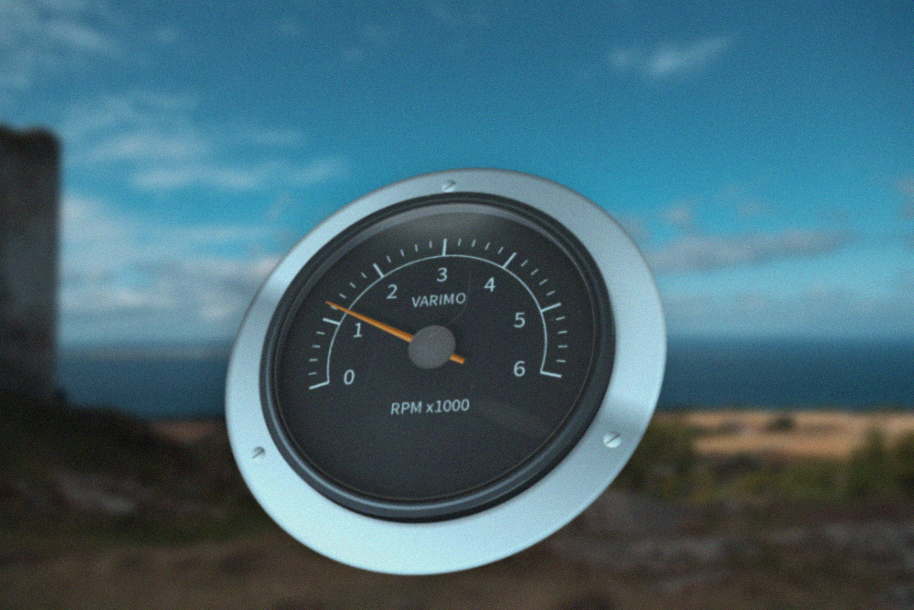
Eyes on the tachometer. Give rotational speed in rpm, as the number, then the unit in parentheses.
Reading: 1200 (rpm)
